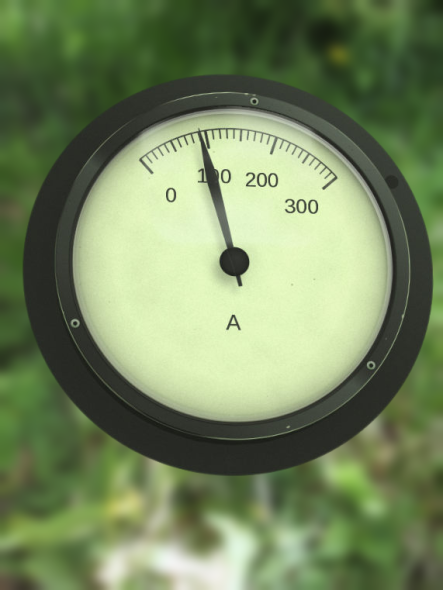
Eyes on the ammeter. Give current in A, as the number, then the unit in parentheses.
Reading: 90 (A)
